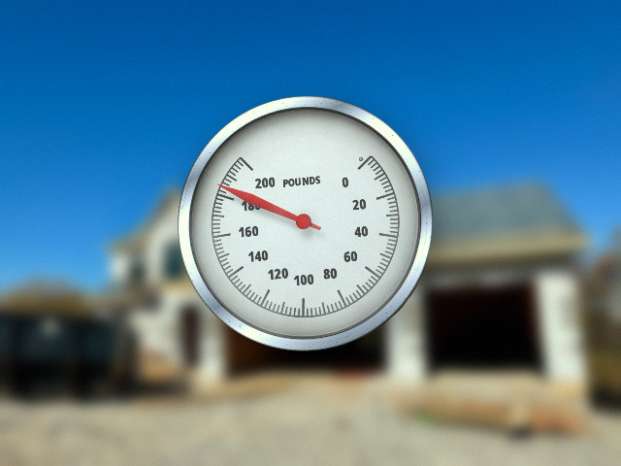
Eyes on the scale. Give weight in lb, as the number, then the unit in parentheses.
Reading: 184 (lb)
